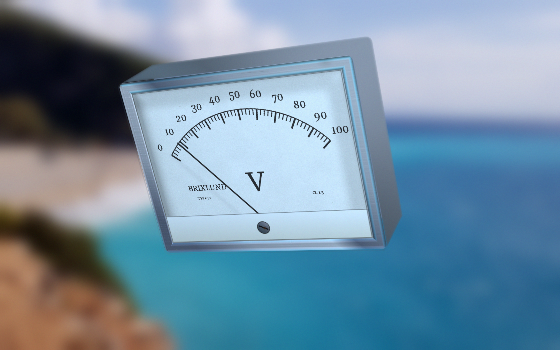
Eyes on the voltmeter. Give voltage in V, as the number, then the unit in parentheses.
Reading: 10 (V)
